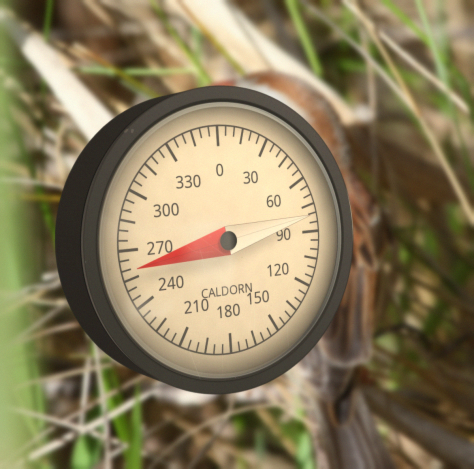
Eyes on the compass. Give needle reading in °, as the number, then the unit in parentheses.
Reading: 260 (°)
